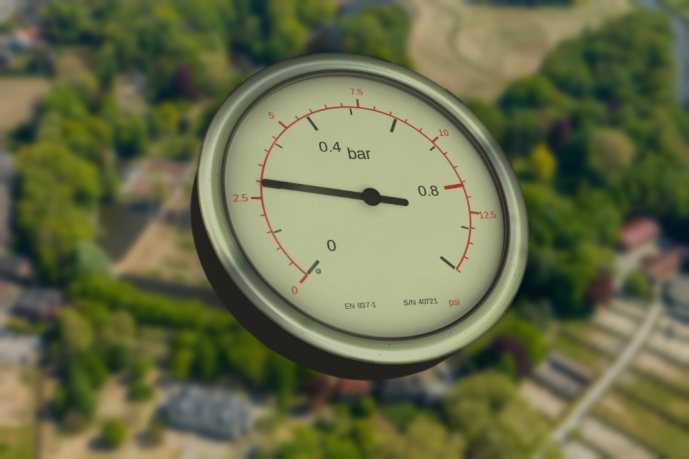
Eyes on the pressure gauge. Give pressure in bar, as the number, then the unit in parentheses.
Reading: 0.2 (bar)
